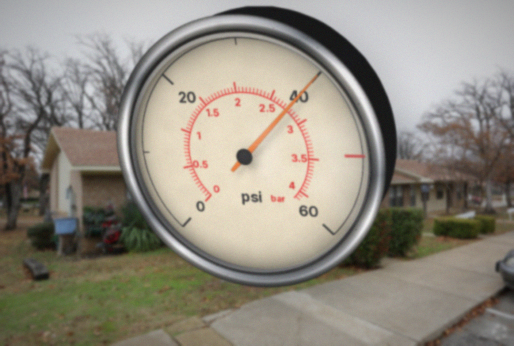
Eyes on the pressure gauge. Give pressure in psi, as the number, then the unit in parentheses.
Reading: 40 (psi)
